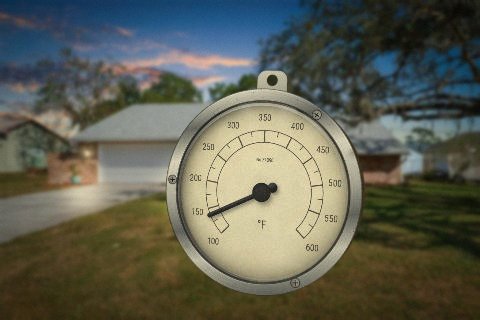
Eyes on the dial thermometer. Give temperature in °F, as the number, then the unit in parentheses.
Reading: 137.5 (°F)
